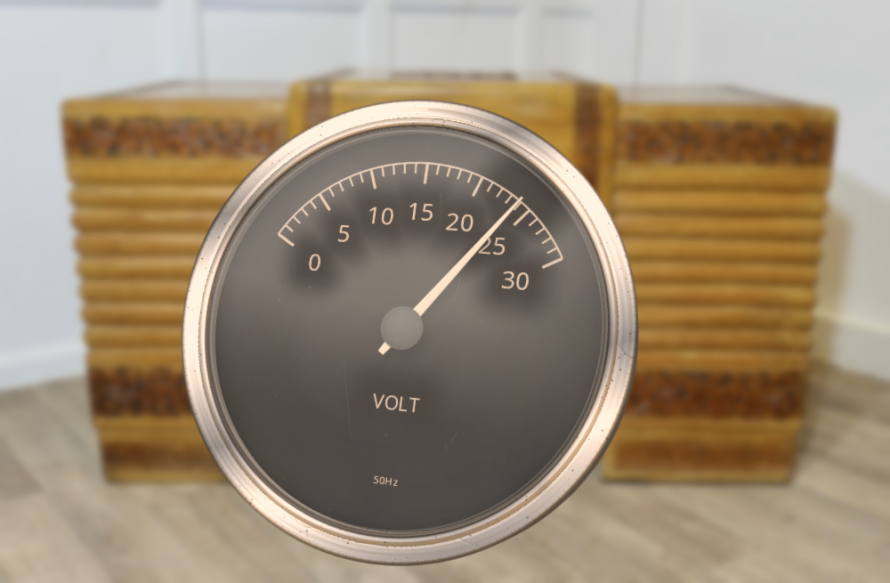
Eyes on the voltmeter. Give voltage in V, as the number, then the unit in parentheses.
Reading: 24 (V)
